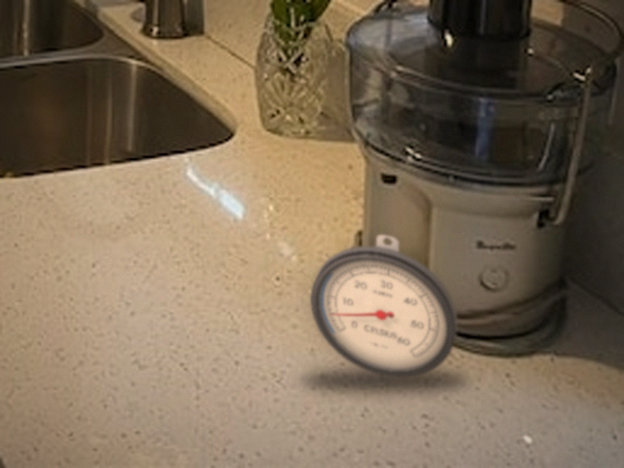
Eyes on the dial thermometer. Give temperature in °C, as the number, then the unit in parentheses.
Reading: 5 (°C)
